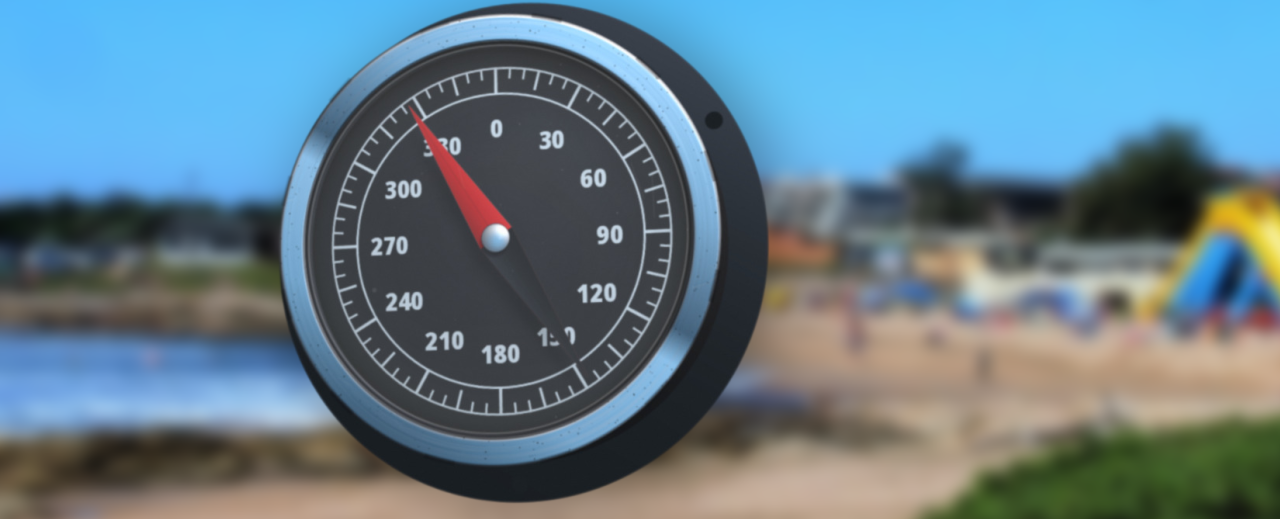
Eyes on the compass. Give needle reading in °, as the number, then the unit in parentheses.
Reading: 327.5 (°)
